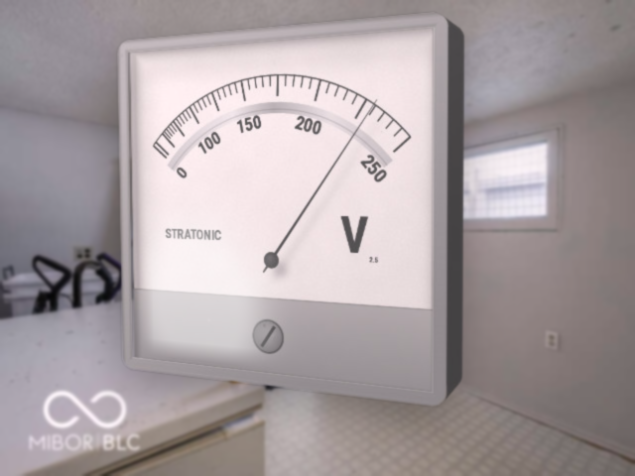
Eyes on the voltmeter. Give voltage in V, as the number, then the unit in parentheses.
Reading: 230 (V)
